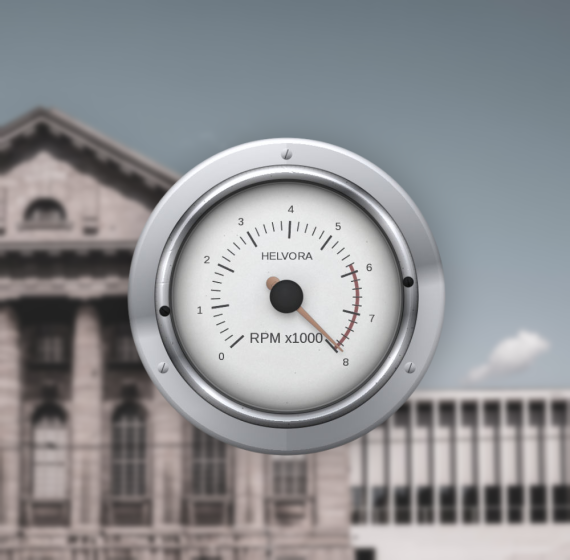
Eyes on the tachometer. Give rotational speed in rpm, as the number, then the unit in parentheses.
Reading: 7900 (rpm)
